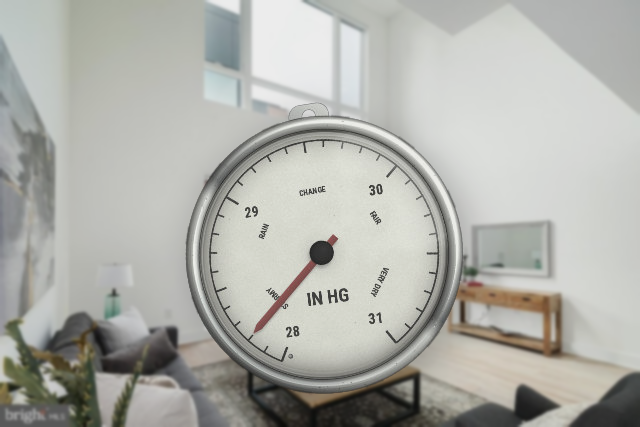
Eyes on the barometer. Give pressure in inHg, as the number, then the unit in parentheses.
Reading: 28.2 (inHg)
